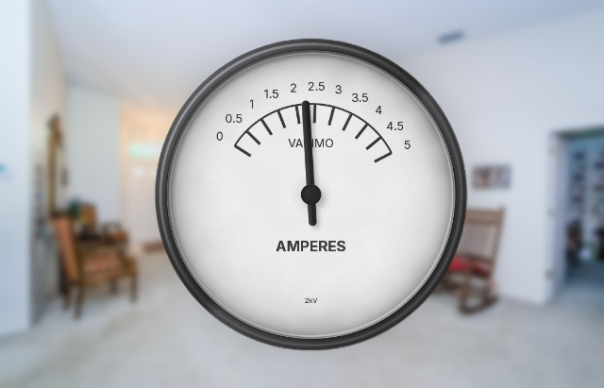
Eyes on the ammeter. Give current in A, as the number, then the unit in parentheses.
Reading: 2.25 (A)
